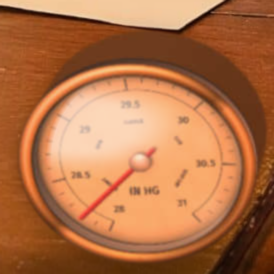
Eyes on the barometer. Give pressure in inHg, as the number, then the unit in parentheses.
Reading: 28.2 (inHg)
